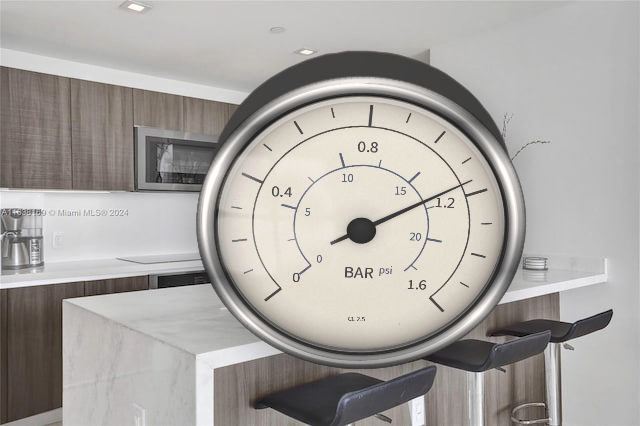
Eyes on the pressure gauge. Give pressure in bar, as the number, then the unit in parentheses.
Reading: 1.15 (bar)
